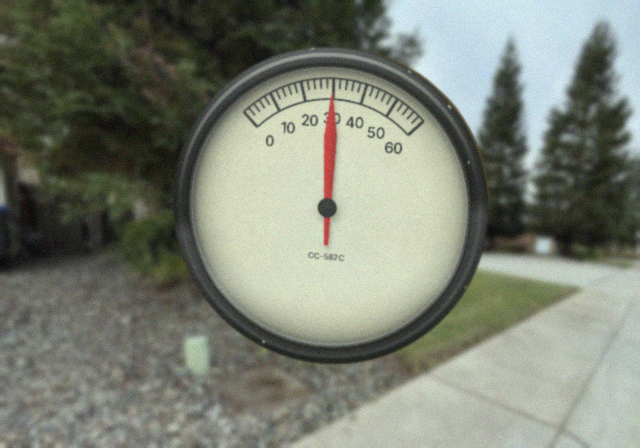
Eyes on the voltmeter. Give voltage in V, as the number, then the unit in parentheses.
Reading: 30 (V)
